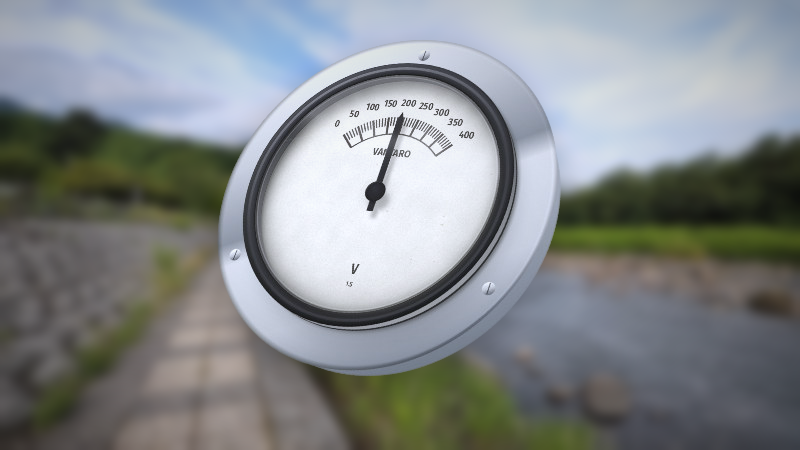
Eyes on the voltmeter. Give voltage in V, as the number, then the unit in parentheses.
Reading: 200 (V)
